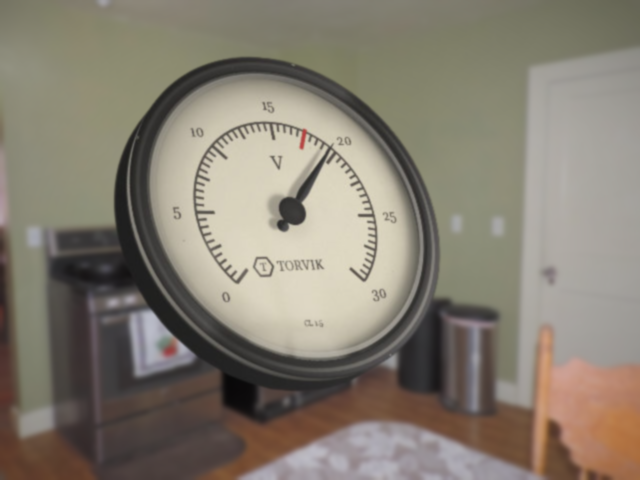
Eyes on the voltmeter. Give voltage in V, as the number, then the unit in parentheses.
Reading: 19.5 (V)
